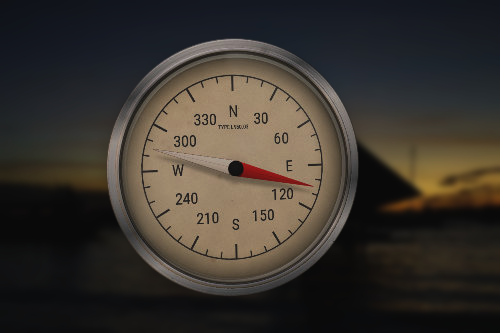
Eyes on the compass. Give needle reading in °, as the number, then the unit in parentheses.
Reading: 105 (°)
